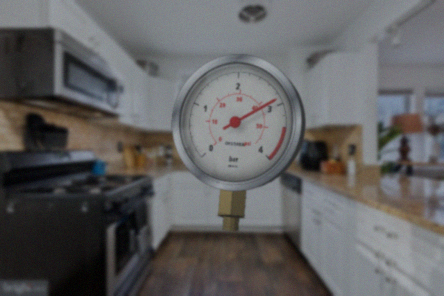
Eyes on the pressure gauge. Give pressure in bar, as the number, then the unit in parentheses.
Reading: 2.9 (bar)
